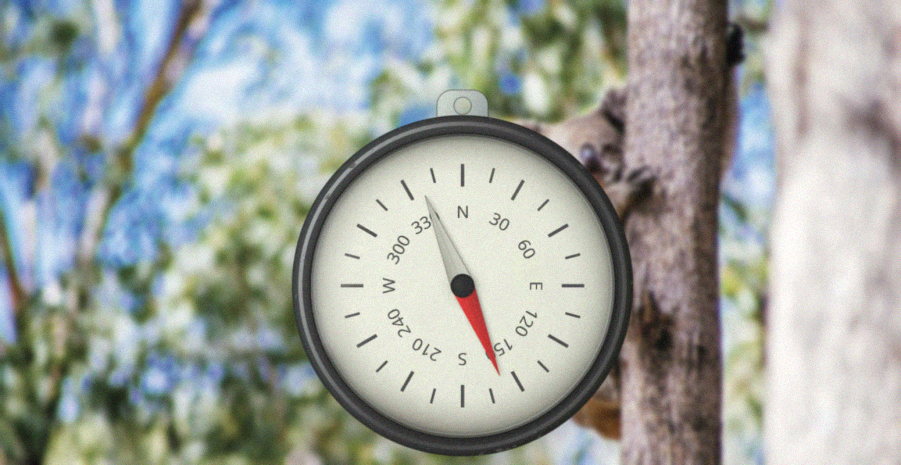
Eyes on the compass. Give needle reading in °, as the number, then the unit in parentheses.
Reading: 157.5 (°)
